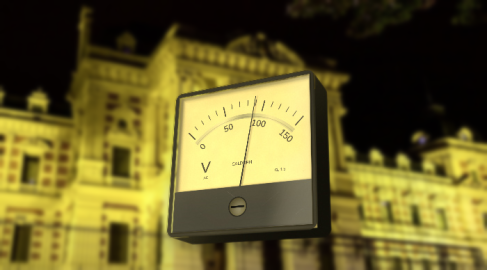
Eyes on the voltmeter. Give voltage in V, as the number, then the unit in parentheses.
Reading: 90 (V)
